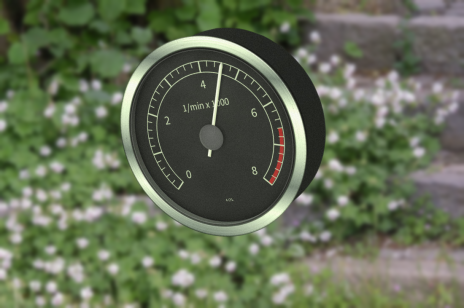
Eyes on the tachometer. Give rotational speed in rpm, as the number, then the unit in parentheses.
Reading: 4600 (rpm)
